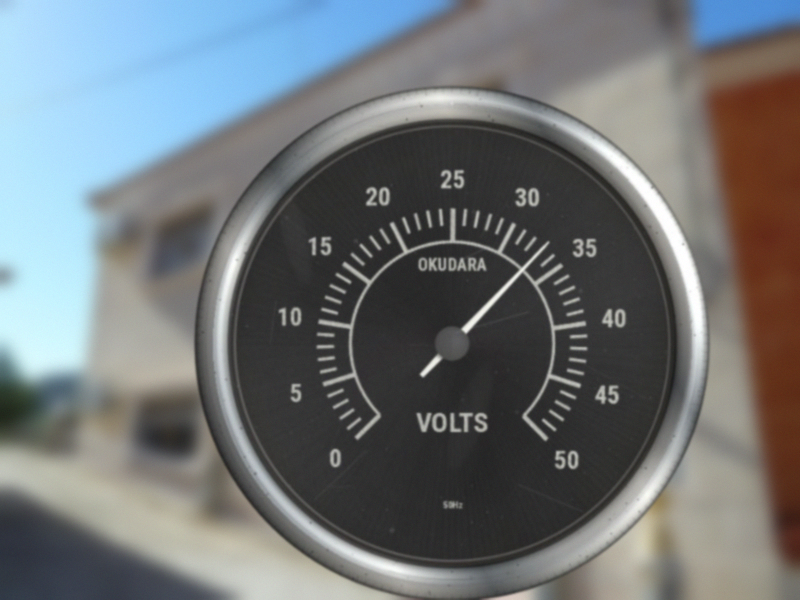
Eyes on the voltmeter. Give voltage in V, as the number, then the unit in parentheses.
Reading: 33 (V)
